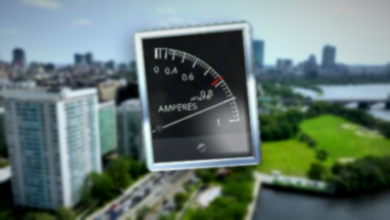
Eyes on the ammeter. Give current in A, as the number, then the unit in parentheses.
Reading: 0.9 (A)
